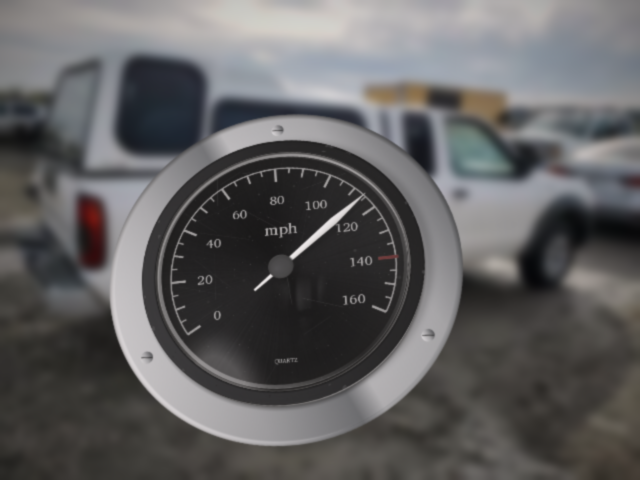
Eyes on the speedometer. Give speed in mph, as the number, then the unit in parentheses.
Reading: 115 (mph)
